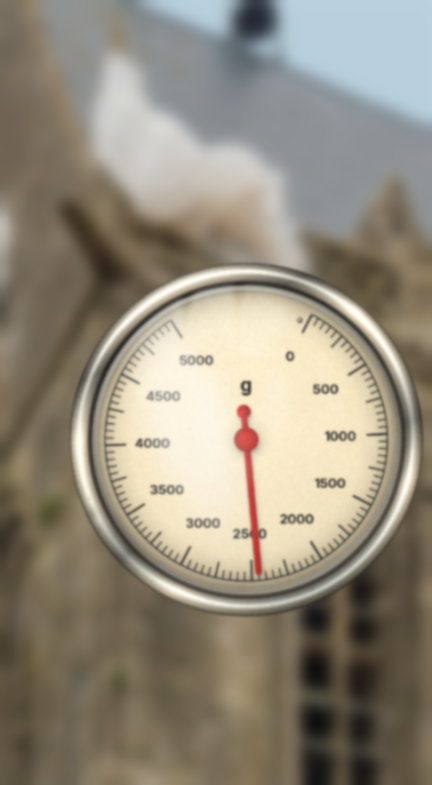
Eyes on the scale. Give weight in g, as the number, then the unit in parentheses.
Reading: 2450 (g)
